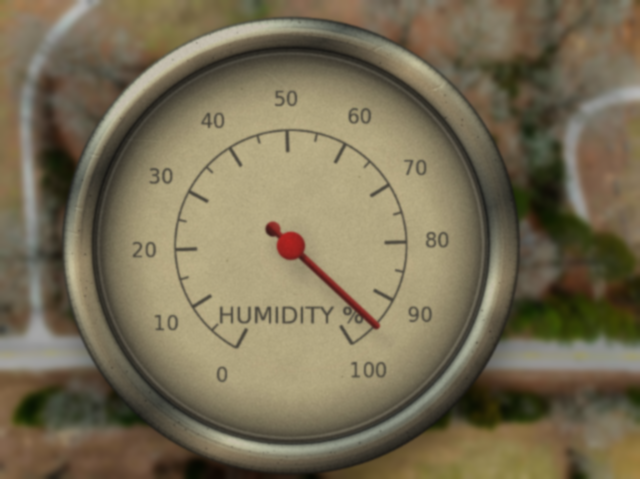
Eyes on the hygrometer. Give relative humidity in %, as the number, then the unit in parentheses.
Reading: 95 (%)
